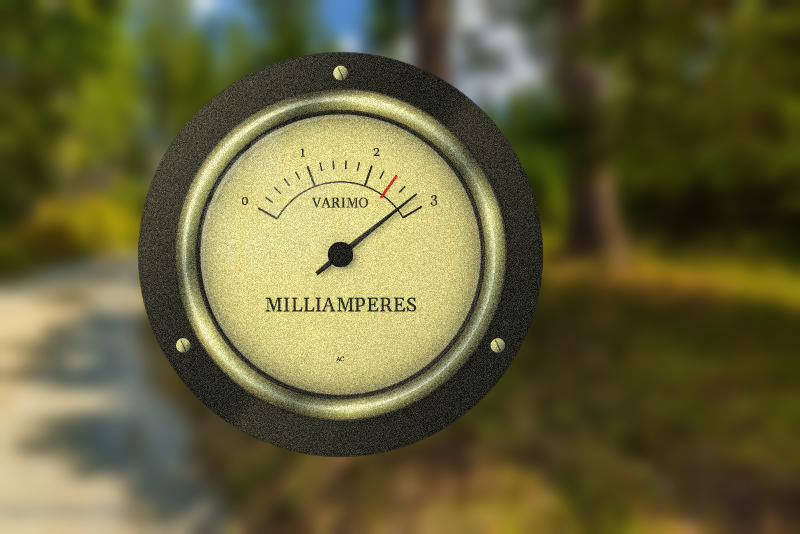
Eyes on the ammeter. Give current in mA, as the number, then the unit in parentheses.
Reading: 2.8 (mA)
